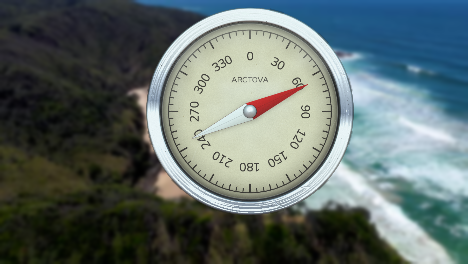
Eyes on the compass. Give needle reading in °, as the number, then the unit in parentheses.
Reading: 65 (°)
